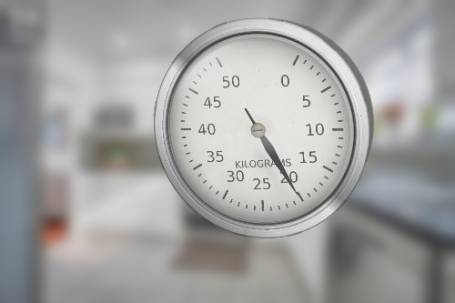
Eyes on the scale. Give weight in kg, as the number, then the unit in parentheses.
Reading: 20 (kg)
